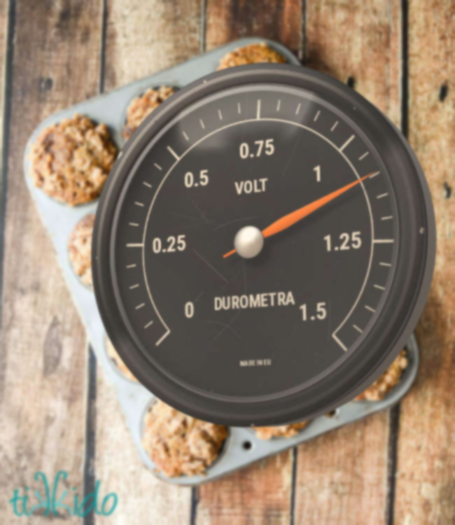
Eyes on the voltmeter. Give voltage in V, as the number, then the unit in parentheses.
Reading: 1.1 (V)
